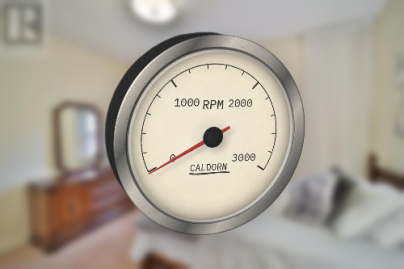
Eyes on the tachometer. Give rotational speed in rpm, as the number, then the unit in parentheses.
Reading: 0 (rpm)
